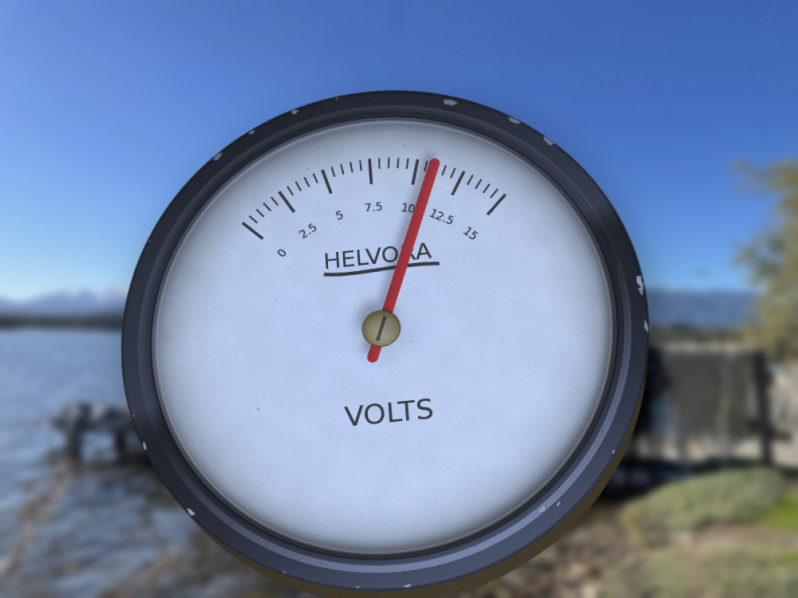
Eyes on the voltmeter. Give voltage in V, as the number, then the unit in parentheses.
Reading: 11 (V)
